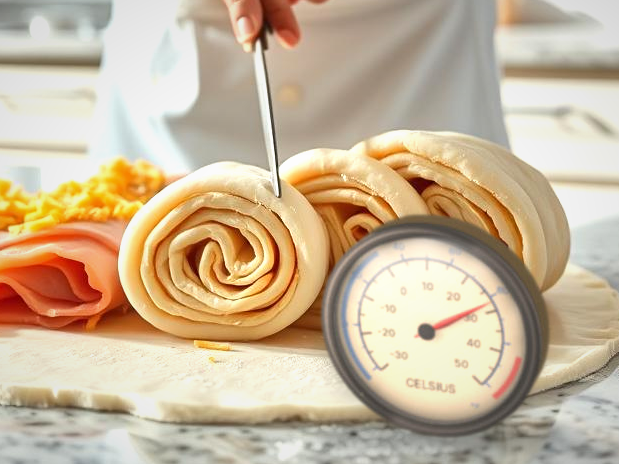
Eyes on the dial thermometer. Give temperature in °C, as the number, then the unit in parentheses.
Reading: 27.5 (°C)
